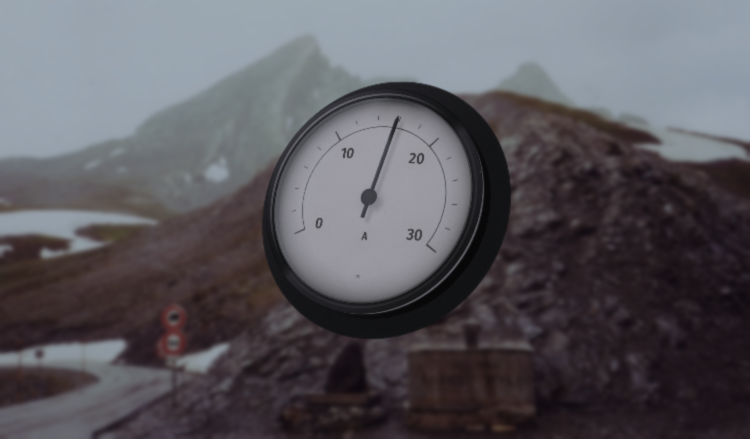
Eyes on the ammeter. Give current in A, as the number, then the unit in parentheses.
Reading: 16 (A)
